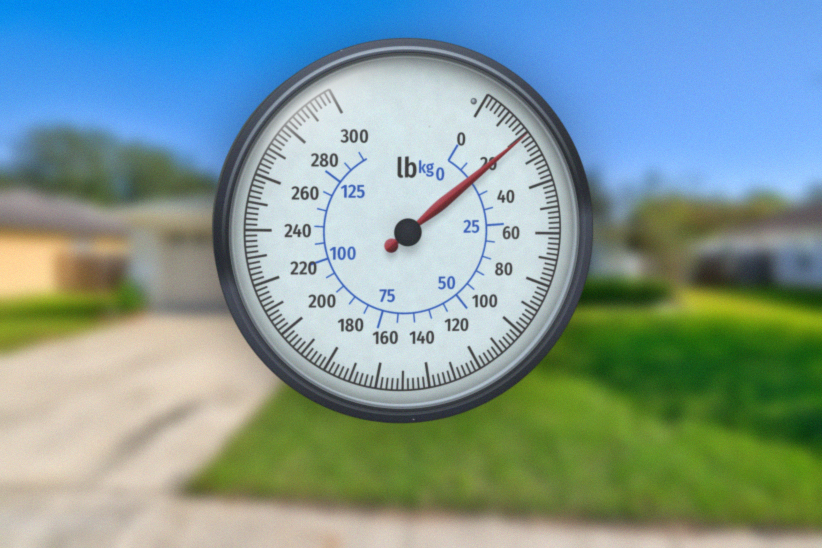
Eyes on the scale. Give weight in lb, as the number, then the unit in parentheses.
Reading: 20 (lb)
